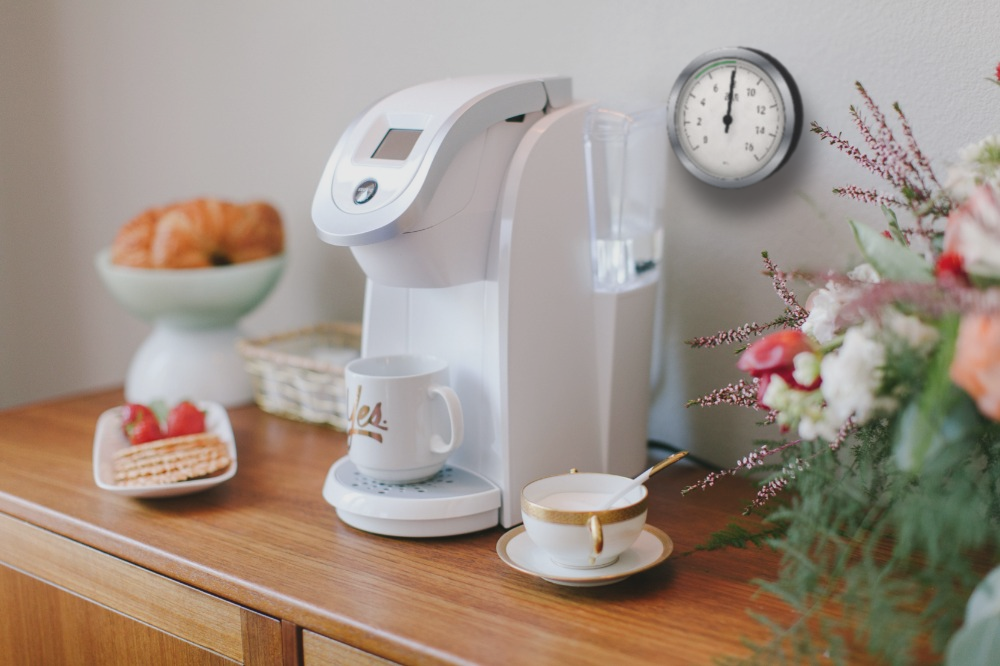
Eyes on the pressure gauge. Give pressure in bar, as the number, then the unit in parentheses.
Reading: 8 (bar)
